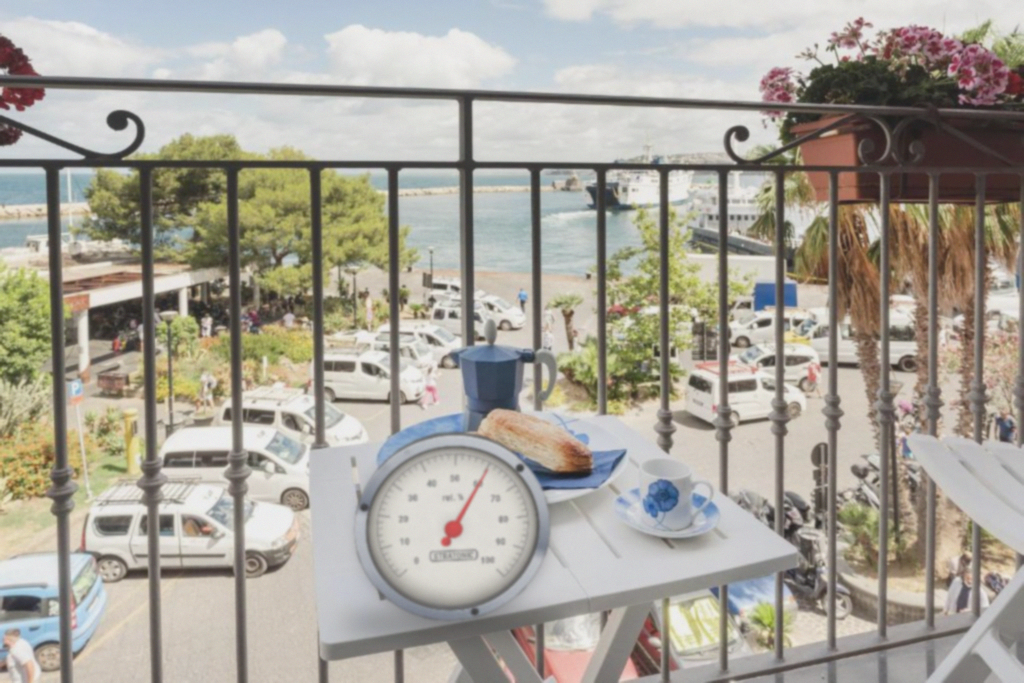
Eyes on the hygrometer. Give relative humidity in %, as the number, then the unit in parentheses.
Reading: 60 (%)
